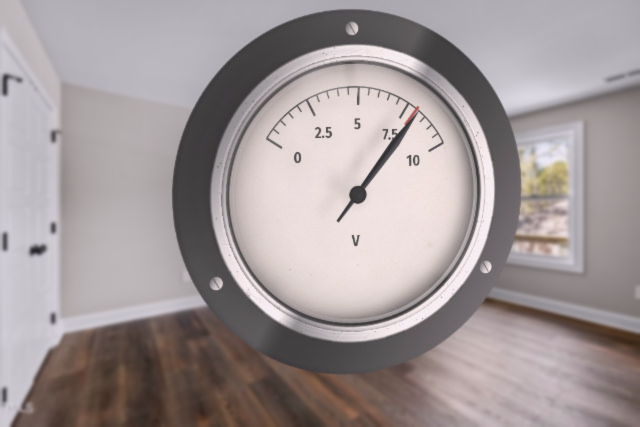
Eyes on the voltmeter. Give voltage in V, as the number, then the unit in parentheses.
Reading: 8 (V)
